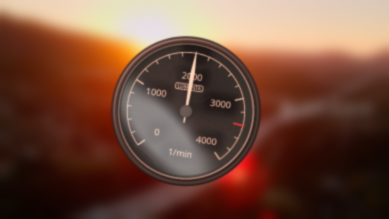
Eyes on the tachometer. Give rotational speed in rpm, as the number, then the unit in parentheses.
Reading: 2000 (rpm)
